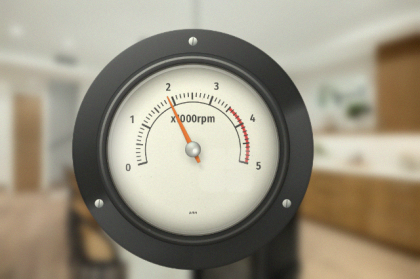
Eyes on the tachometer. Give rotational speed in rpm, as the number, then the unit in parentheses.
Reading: 1900 (rpm)
